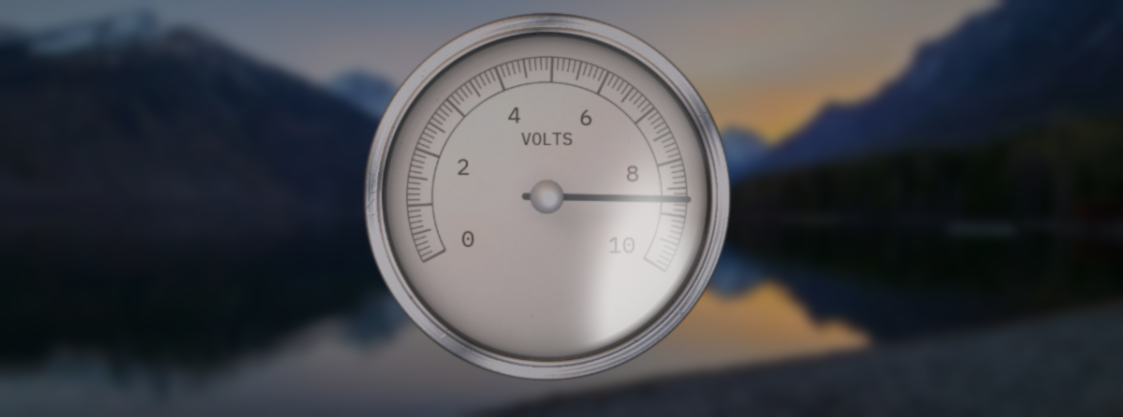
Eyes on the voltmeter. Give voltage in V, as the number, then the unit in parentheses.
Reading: 8.7 (V)
